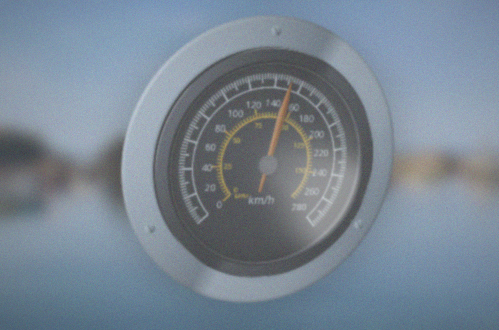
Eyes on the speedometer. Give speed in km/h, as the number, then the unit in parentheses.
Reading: 150 (km/h)
